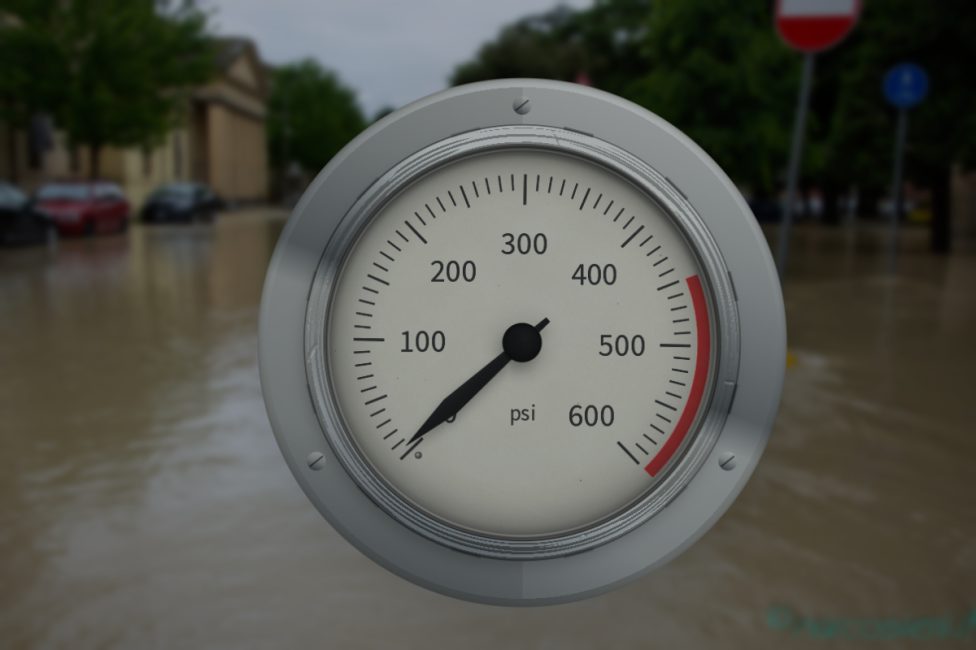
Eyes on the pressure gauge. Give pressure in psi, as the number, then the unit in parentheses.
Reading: 5 (psi)
